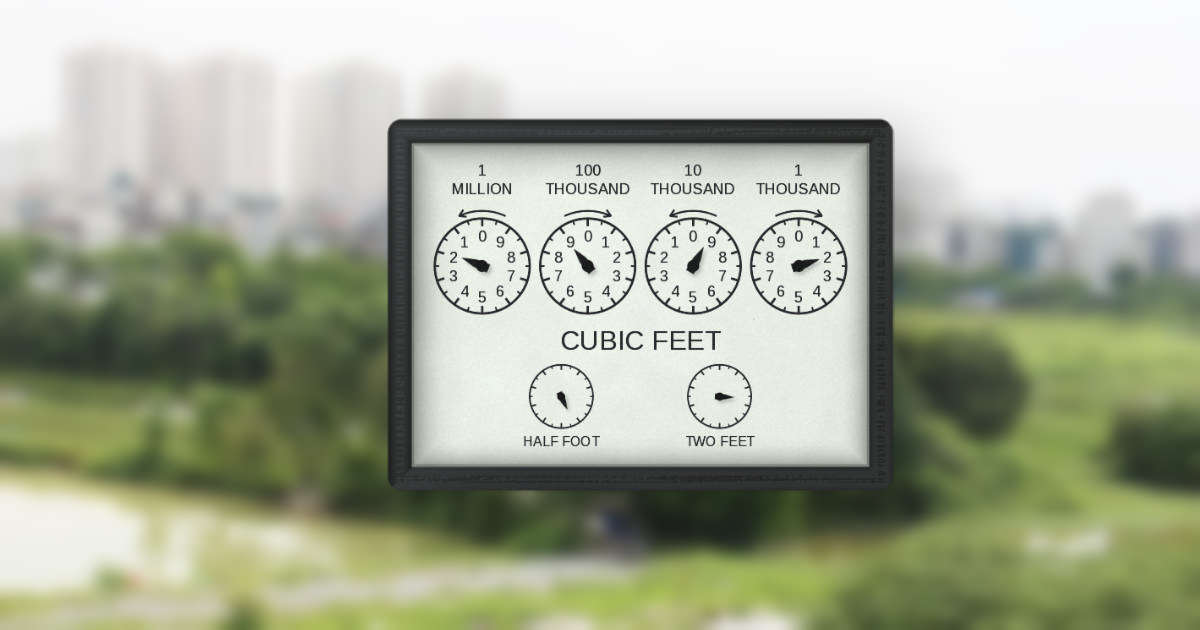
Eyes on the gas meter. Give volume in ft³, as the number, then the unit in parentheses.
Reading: 189200 (ft³)
